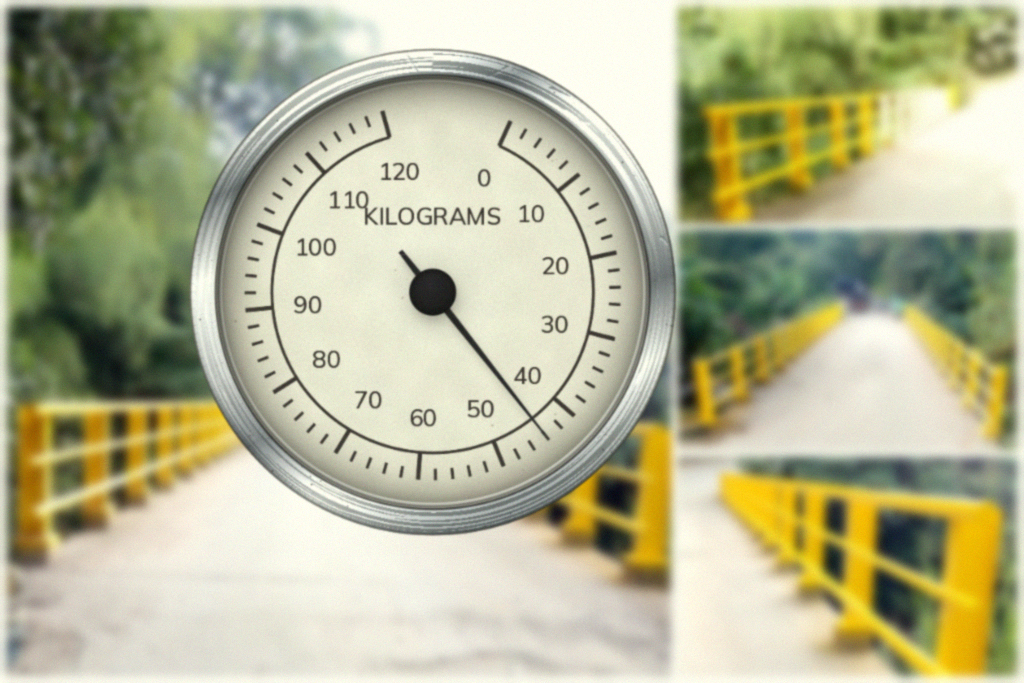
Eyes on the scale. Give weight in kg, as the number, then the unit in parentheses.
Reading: 44 (kg)
